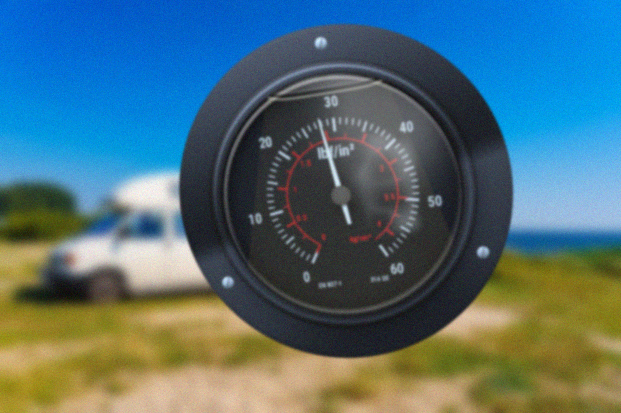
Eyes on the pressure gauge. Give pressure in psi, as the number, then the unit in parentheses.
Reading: 28 (psi)
